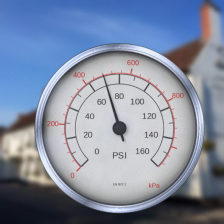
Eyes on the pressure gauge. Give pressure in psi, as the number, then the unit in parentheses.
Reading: 70 (psi)
